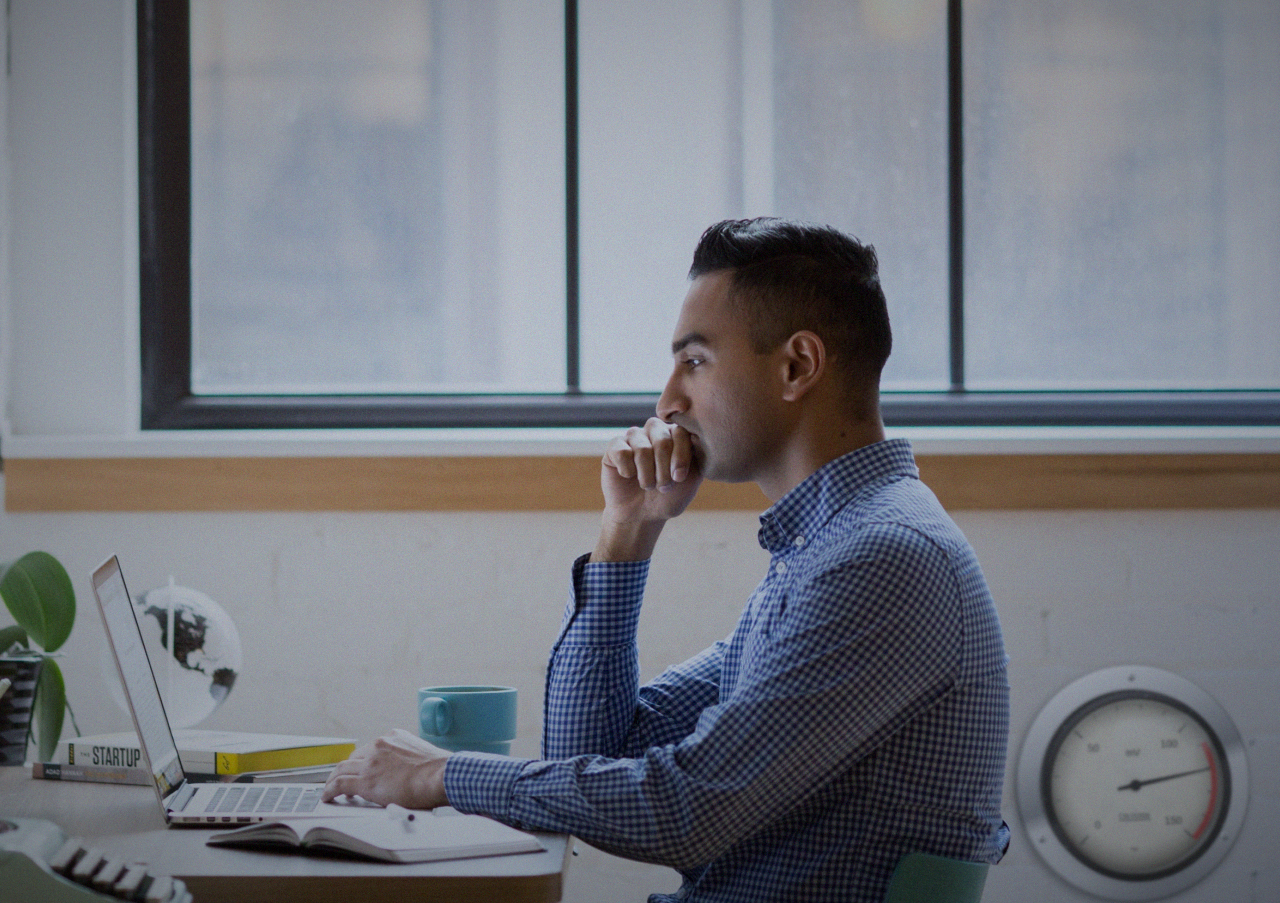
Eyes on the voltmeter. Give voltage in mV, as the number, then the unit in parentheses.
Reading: 120 (mV)
